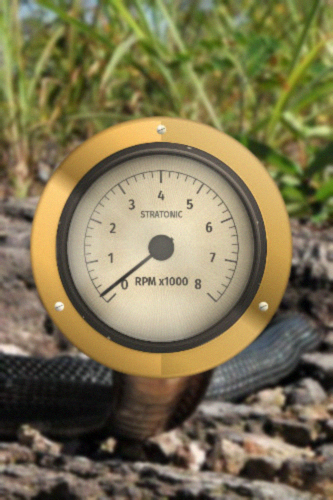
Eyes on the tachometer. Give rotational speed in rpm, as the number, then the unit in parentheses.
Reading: 200 (rpm)
